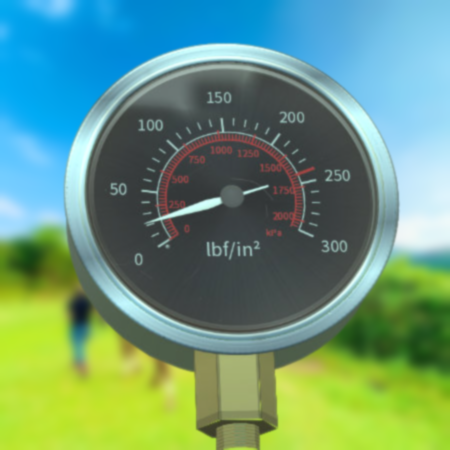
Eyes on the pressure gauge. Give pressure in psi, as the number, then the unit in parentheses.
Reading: 20 (psi)
